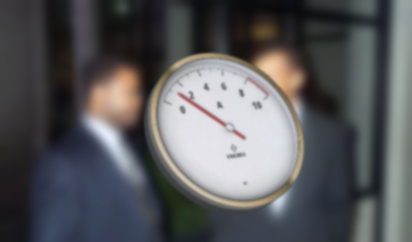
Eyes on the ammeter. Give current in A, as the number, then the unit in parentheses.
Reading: 1 (A)
